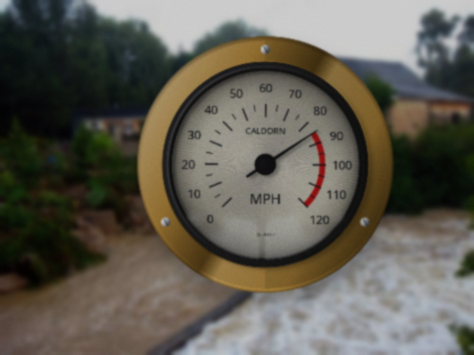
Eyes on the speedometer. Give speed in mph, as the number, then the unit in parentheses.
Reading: 85 (mph)
